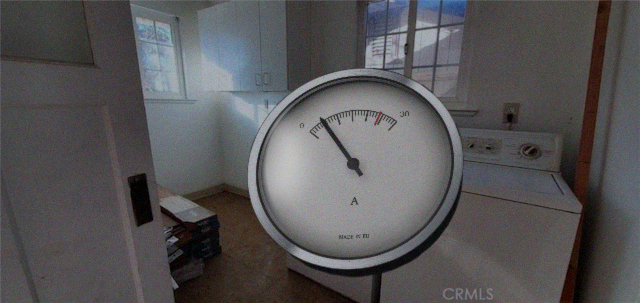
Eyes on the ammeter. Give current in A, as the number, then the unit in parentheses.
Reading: 5 (A)
